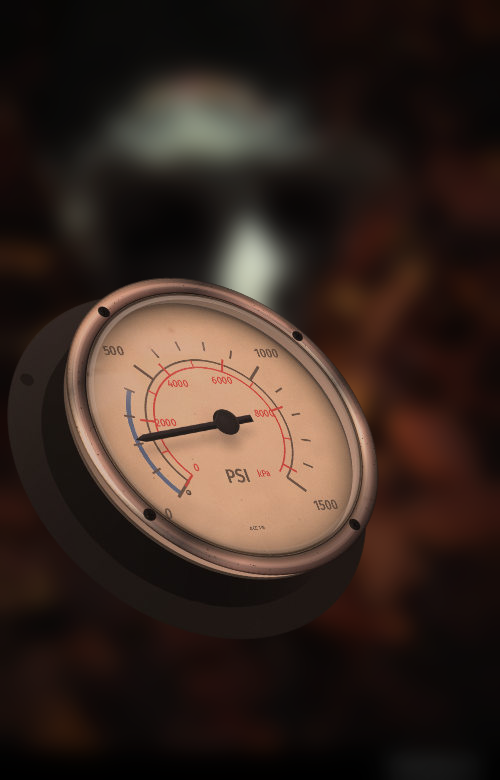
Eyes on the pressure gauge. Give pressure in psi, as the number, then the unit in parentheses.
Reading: 200 (psi)
